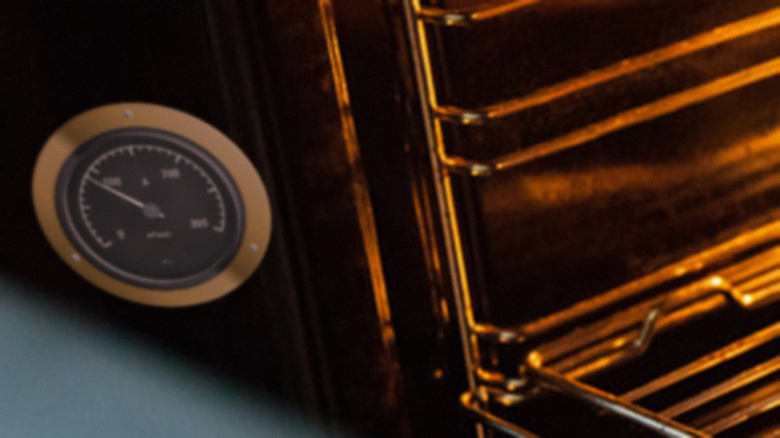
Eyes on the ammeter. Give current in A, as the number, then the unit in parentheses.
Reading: 90 (A)
